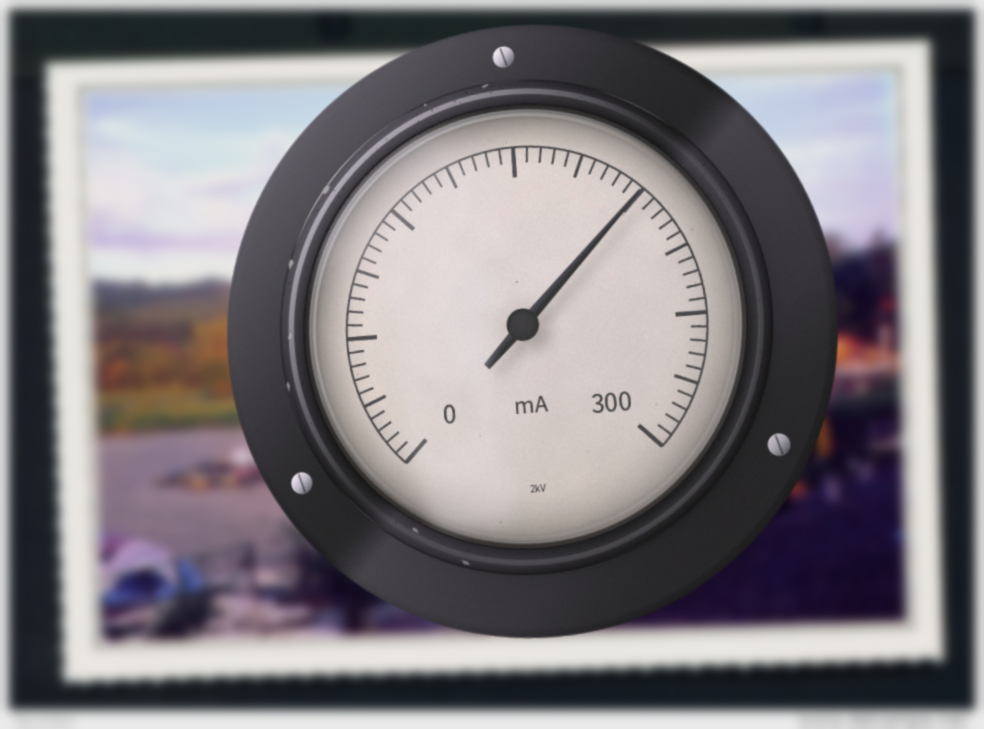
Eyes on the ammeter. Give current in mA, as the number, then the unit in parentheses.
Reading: 200 (mA)
